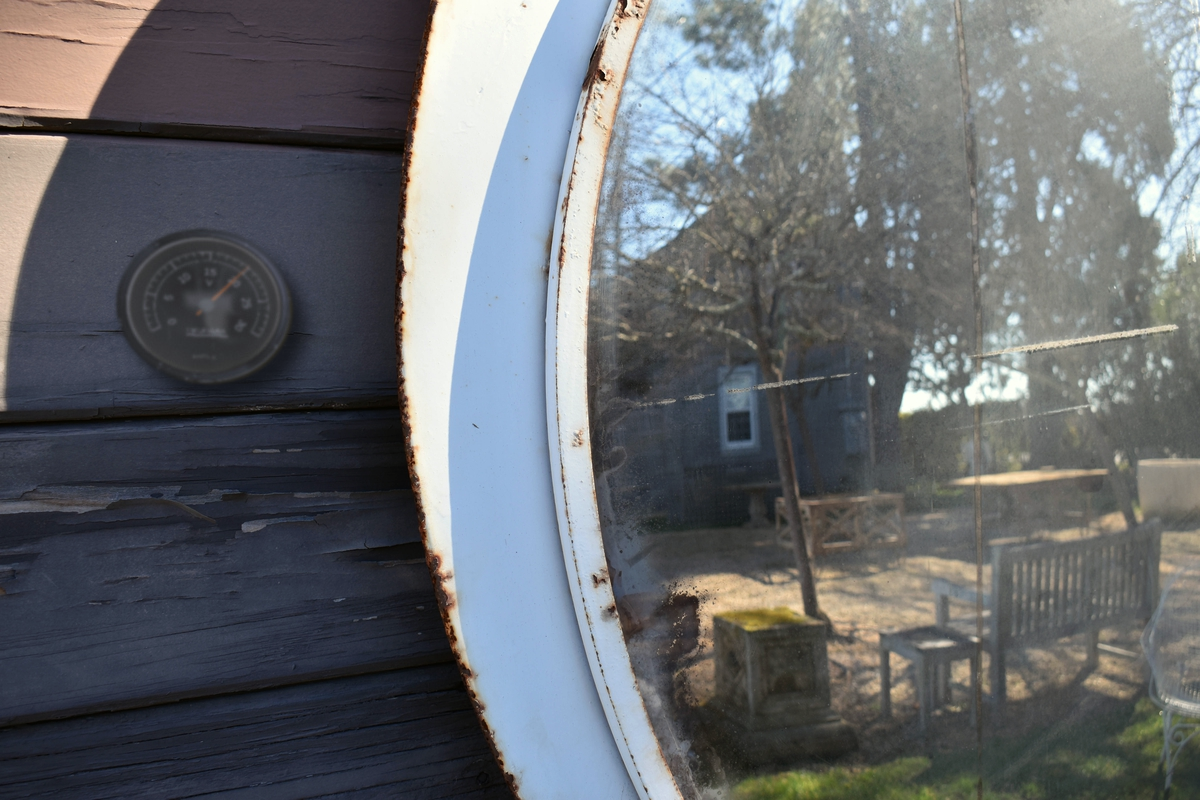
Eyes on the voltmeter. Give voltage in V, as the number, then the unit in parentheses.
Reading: 20 (V)
